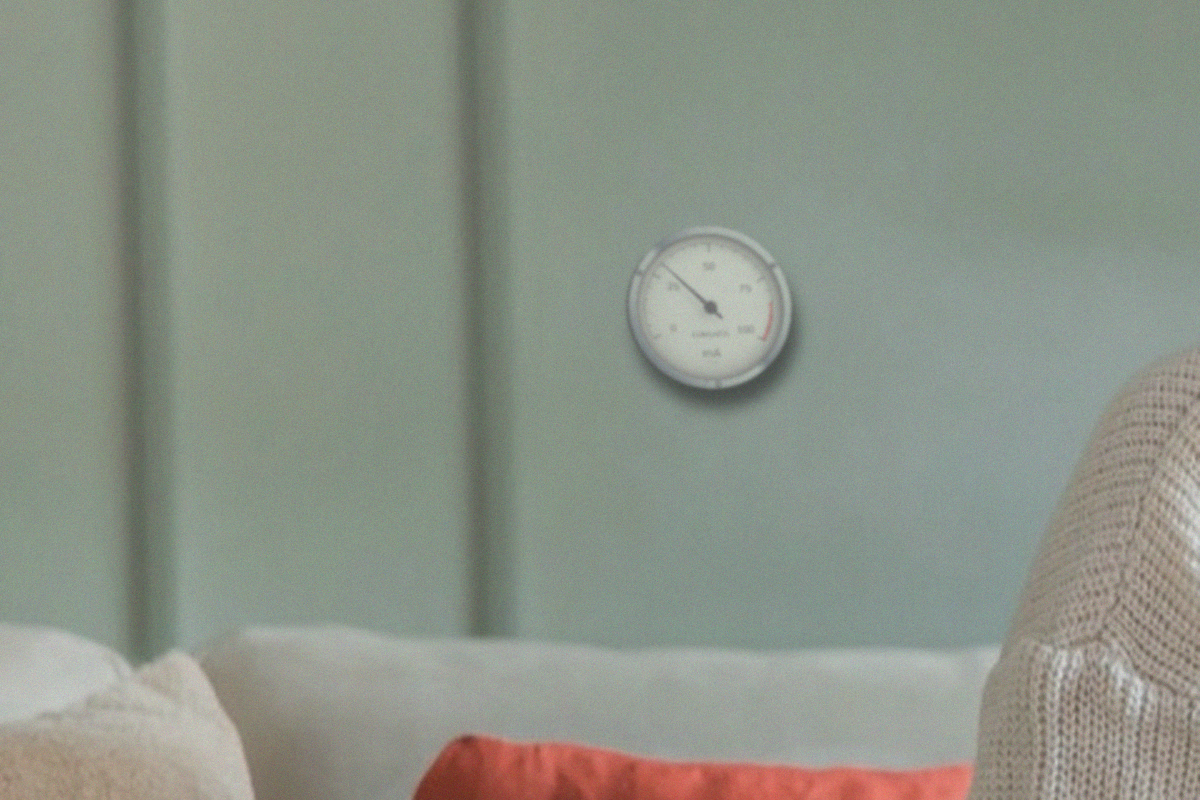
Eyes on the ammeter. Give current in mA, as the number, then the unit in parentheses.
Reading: 30 (mA)
